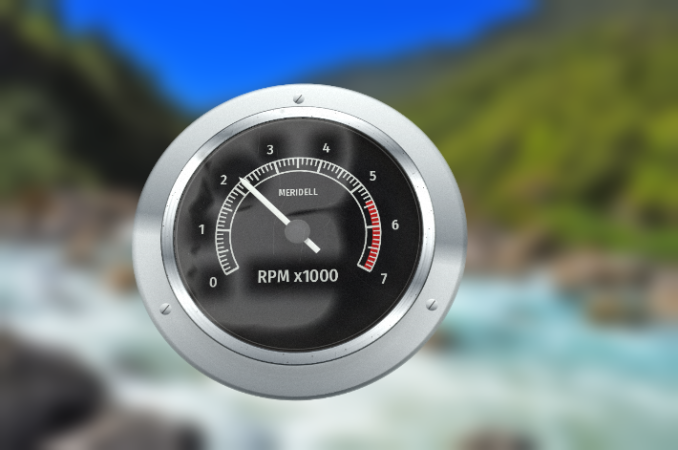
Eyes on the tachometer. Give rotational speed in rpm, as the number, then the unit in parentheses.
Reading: 2200 (rpm)
